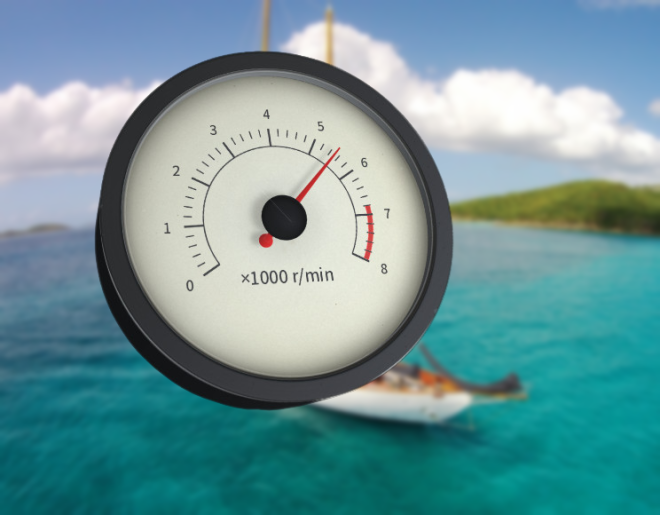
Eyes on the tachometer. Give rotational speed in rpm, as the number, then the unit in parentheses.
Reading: 5500 (rpm)
